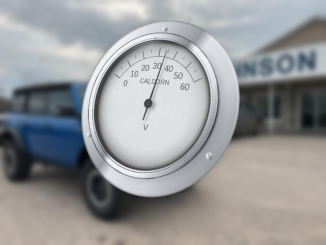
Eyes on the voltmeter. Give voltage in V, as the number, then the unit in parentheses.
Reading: 35 (V)
